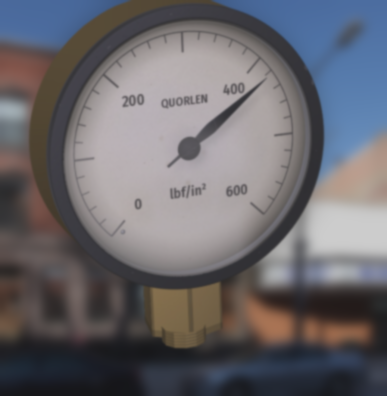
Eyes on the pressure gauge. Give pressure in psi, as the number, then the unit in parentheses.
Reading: 420 (psi)
